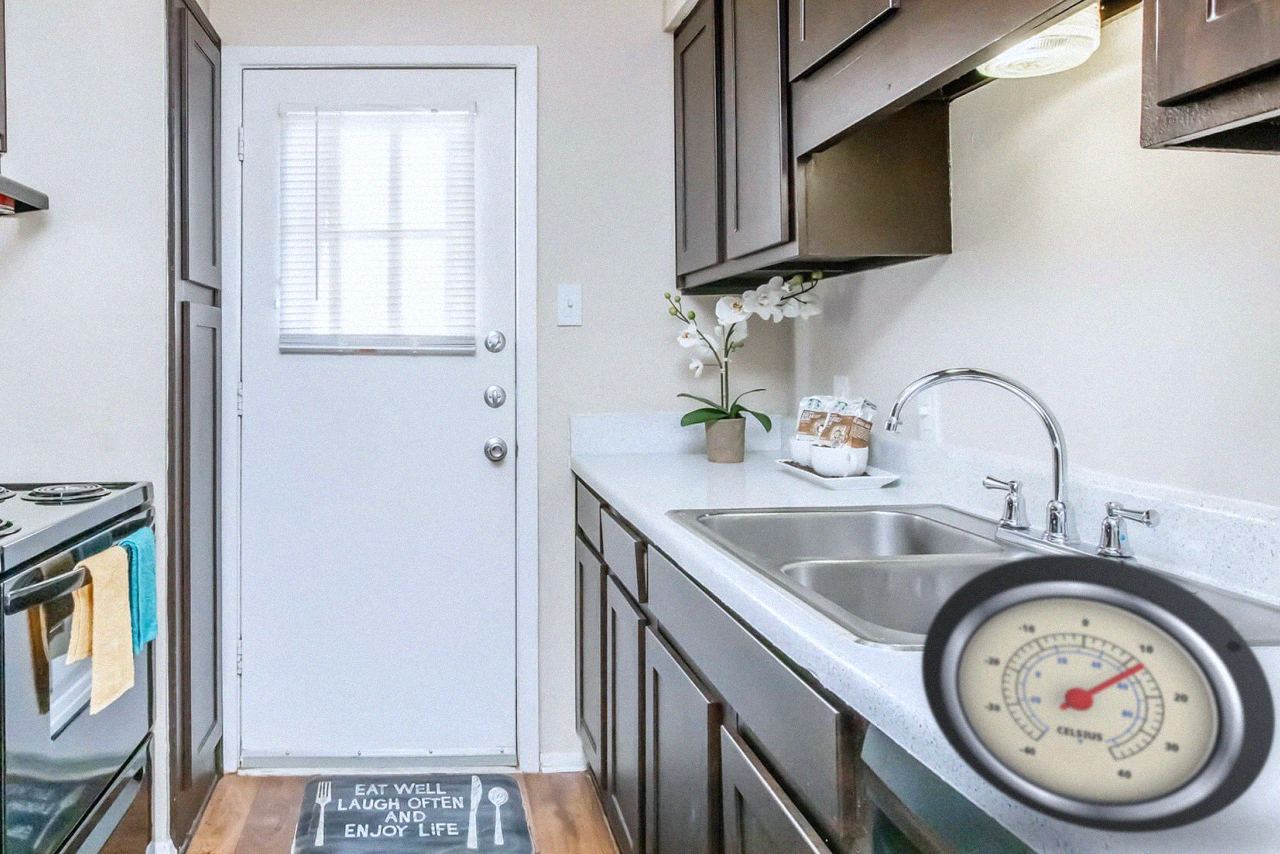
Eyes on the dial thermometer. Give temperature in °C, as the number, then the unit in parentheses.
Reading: 12 (°C)
